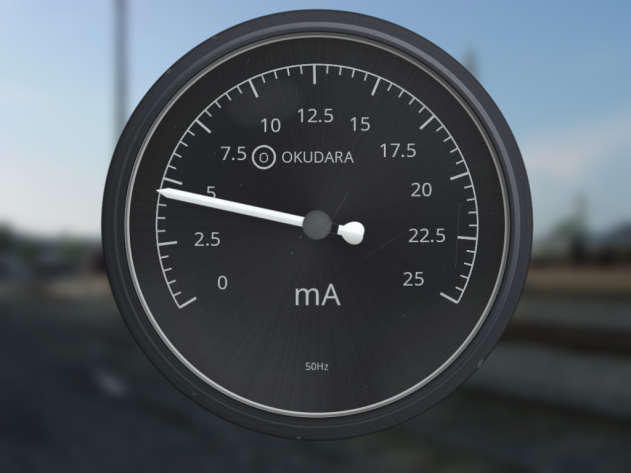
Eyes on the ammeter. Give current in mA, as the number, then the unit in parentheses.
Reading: 4.5 (mA)
